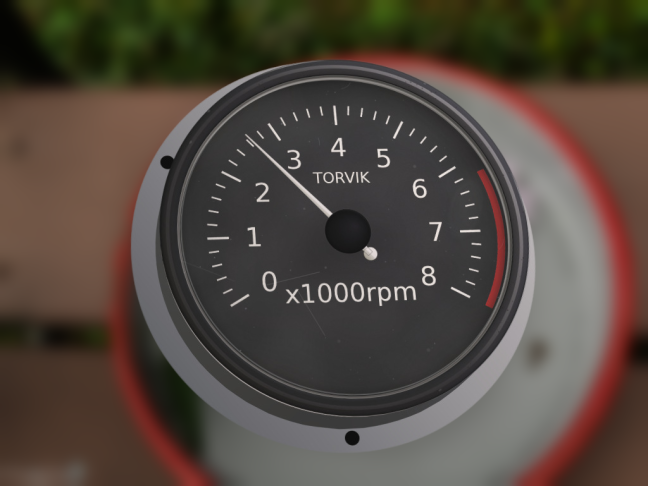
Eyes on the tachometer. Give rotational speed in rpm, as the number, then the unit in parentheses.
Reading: 2600 (rpm)
